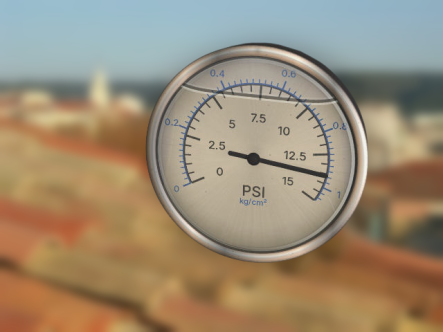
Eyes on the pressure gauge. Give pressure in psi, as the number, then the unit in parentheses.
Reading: 13.5 (psi)
